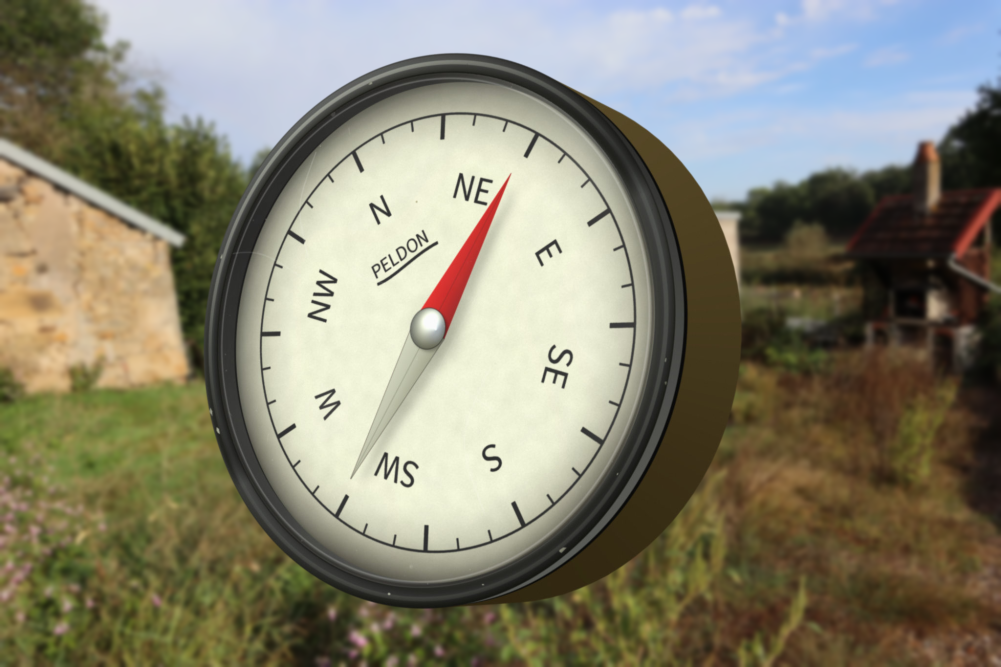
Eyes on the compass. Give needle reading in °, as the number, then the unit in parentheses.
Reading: 60 (°)
